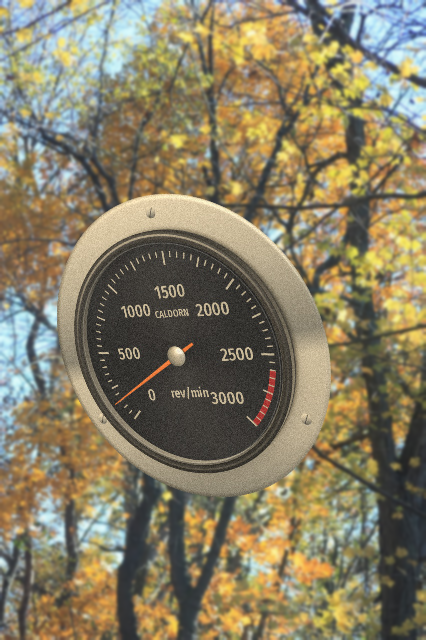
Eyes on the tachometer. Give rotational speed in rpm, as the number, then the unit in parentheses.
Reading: 150 (rpm)
